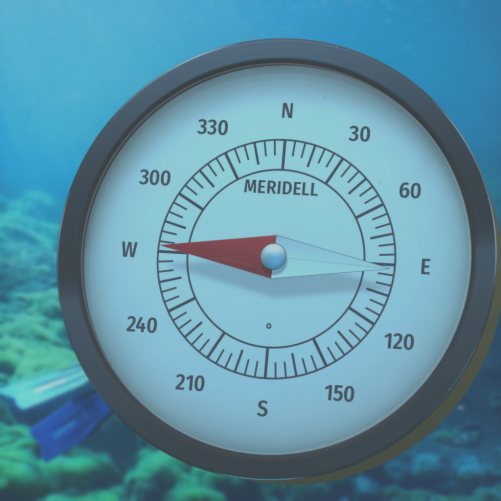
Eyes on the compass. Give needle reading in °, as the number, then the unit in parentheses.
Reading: 272.5 (°)
